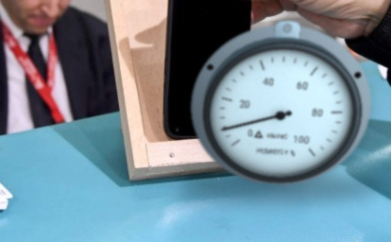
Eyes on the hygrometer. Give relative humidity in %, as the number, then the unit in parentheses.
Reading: 8 (%)
